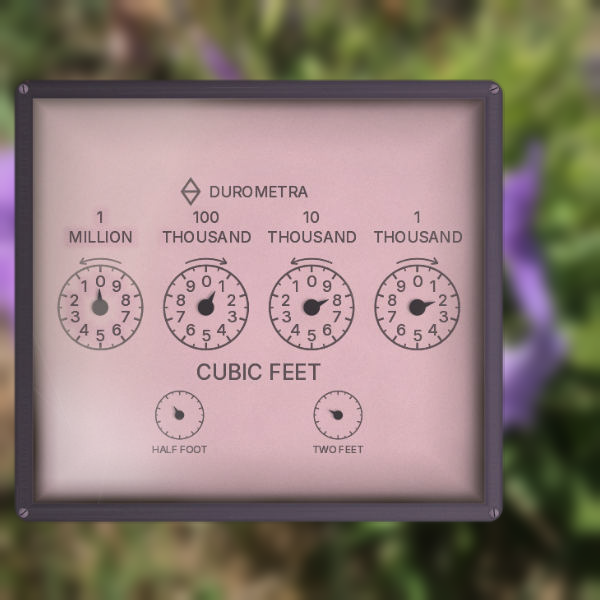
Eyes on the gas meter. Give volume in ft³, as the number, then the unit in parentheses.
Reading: 8200 (ft³)
